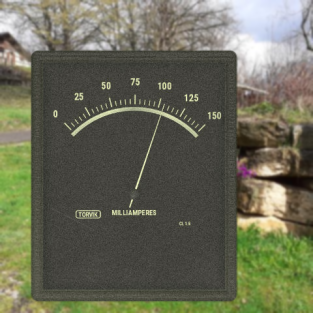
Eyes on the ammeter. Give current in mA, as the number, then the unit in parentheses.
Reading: 105 (mA)
